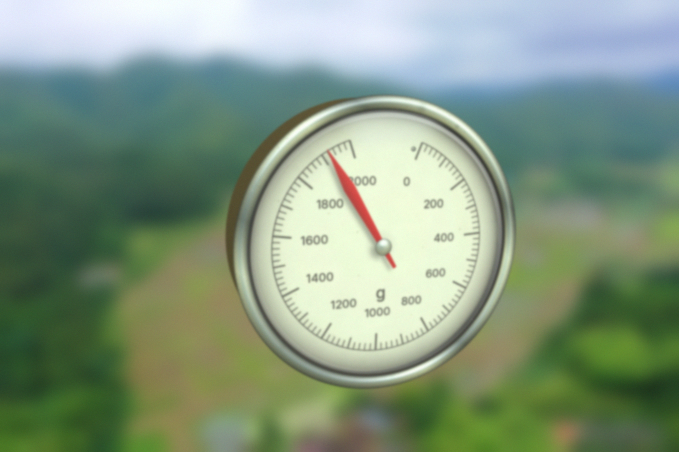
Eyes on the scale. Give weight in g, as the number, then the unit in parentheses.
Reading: 1920 (g)
